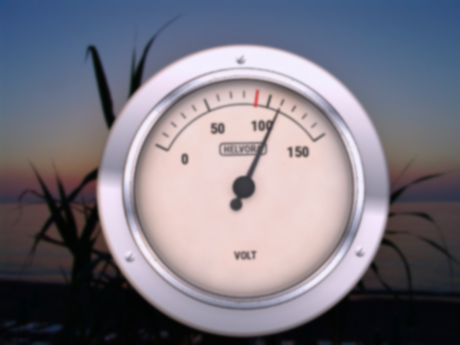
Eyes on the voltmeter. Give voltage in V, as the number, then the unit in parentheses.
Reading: 110 (V)
